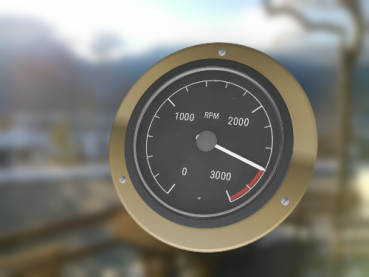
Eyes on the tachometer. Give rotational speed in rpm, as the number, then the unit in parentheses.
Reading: 2600 (rpm)
